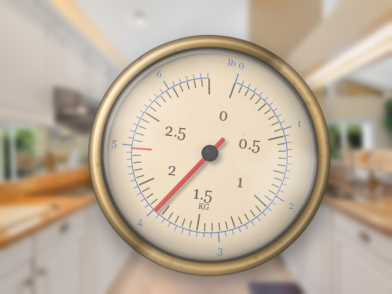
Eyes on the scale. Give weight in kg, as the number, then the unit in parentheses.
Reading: 1.8 (kg)
